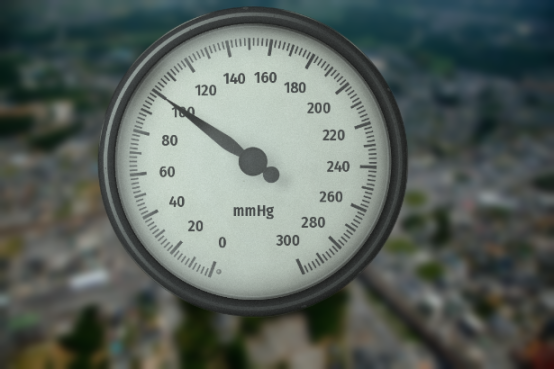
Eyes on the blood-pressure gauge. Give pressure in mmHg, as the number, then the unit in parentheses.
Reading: 100 (mmHg)
